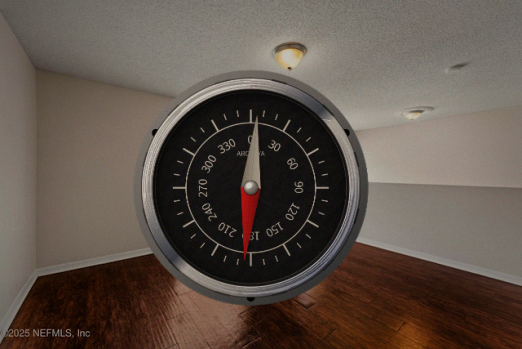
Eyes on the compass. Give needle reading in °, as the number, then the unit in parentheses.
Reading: 185 (°)
